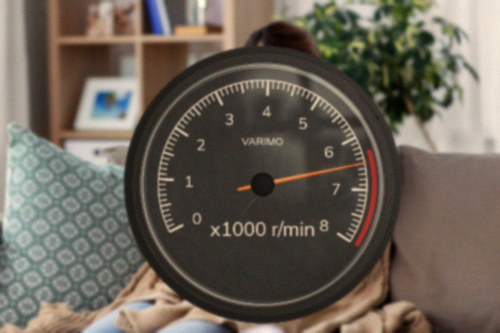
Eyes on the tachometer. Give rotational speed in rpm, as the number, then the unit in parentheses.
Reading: 6500 (rpm)
